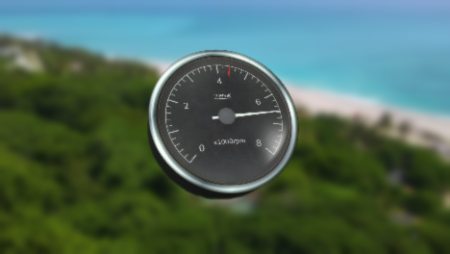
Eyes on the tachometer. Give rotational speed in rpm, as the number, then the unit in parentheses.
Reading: 6600 (rpm)
